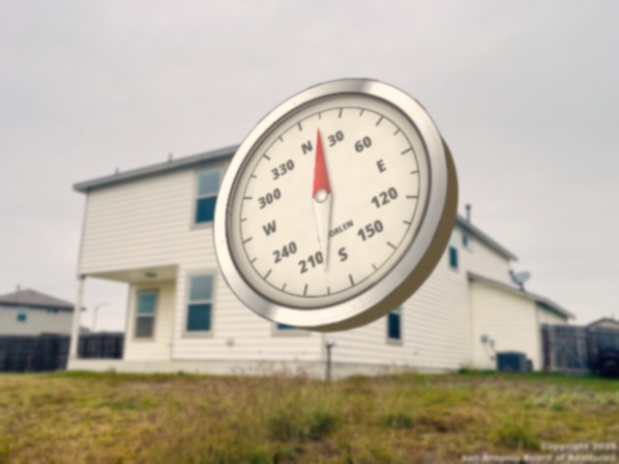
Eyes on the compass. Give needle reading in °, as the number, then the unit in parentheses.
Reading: 15 (°)
